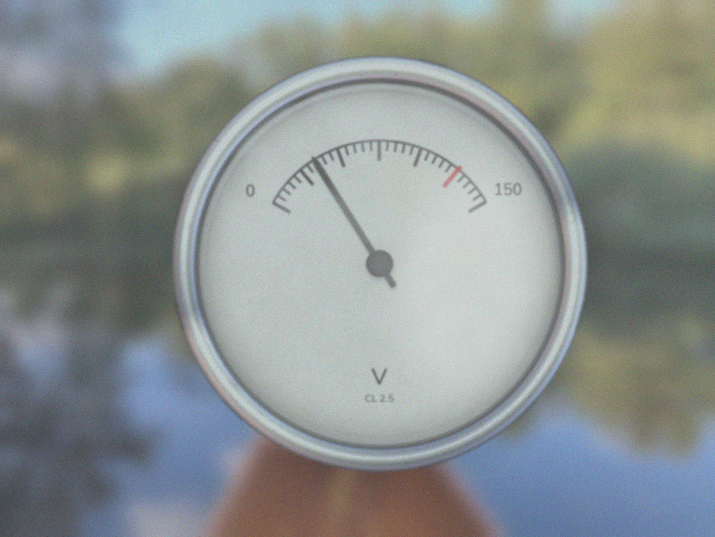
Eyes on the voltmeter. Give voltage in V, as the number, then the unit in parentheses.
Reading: 35 (V)
